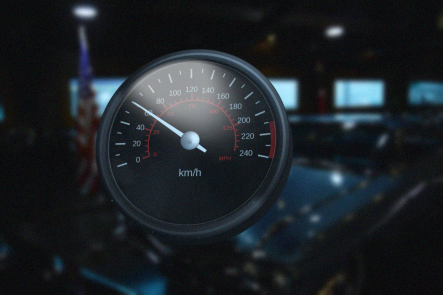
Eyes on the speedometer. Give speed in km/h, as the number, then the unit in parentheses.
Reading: 60 (km/h)
